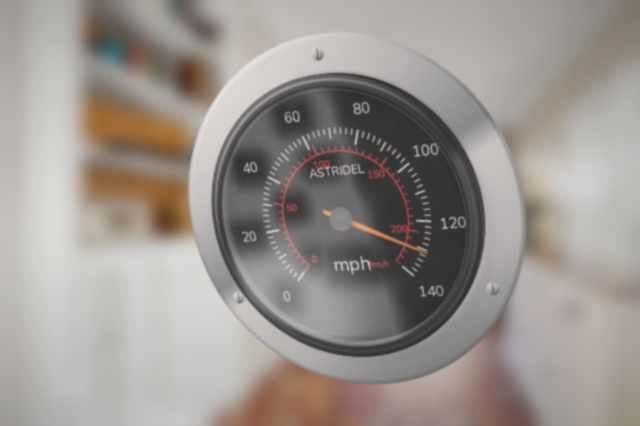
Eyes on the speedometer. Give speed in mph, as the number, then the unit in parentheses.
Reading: 130 (mph)
